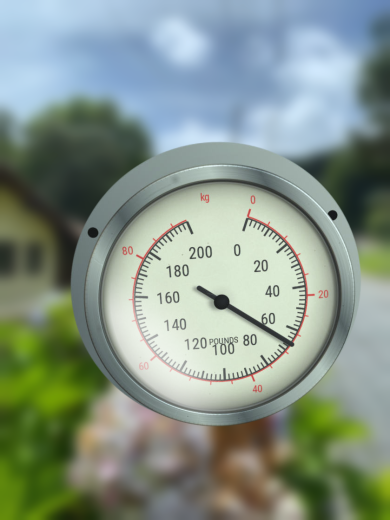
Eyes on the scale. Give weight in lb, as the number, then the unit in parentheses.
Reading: 66 (lb)
